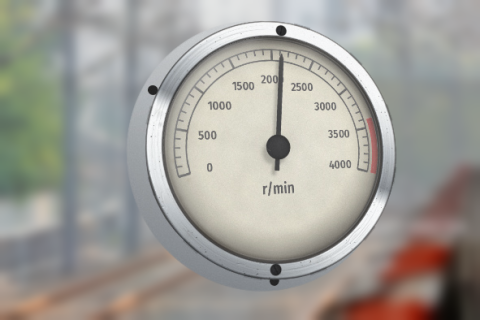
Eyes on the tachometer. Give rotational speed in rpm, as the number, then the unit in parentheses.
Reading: 2100 (rpm)
